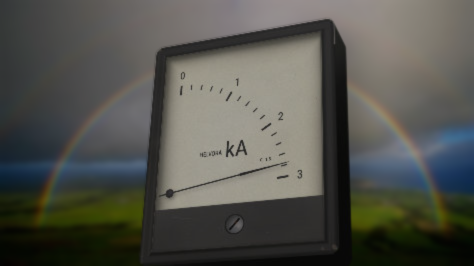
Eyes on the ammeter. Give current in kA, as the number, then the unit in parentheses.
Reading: 2.8 (kA)
